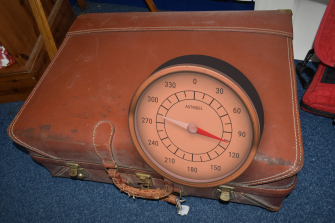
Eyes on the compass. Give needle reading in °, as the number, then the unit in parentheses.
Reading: 105 (°)
